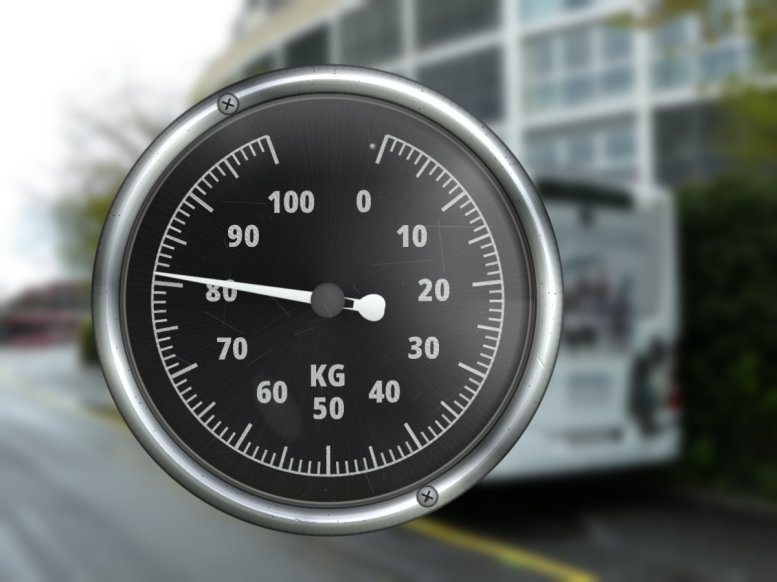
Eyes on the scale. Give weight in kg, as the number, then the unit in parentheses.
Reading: 81 (kg)
